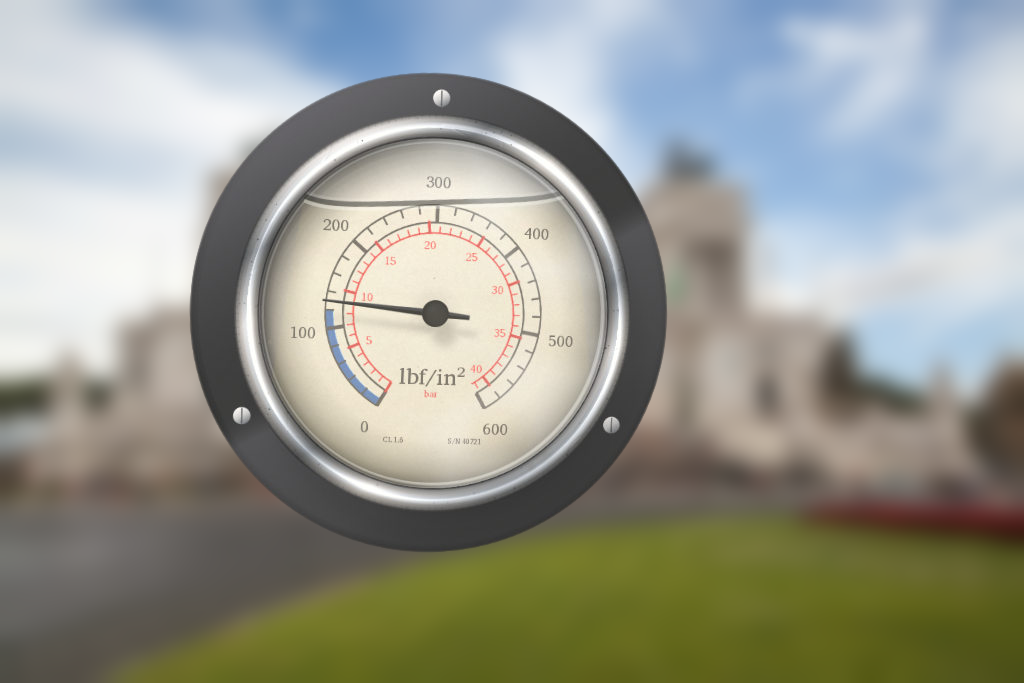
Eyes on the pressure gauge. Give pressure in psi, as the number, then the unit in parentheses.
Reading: 130 (psi)
